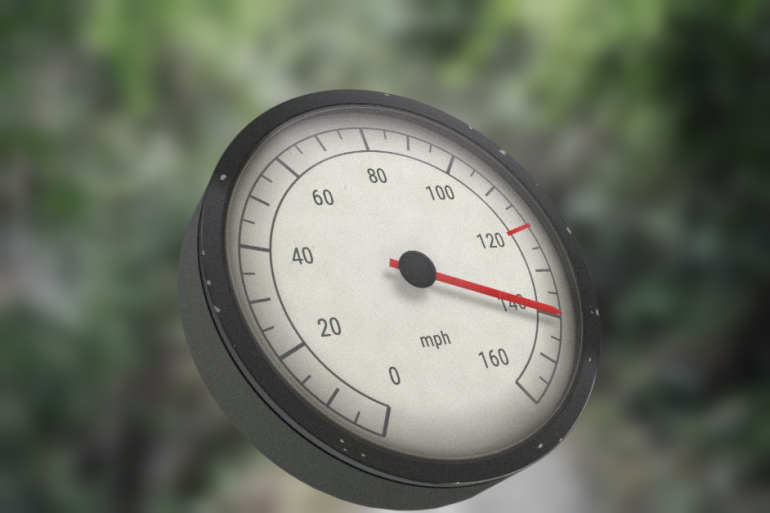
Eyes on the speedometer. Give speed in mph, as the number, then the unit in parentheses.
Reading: 140 (mph)
